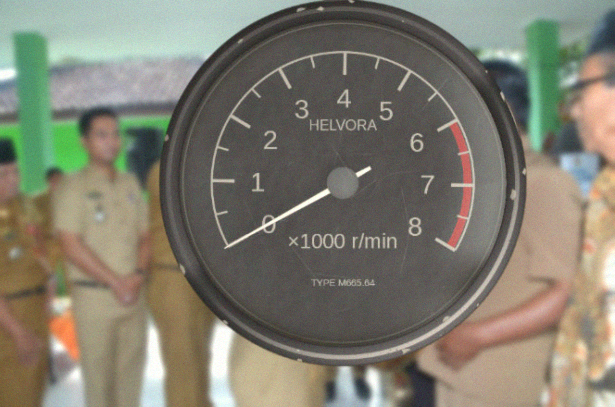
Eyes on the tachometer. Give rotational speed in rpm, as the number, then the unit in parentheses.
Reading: 0 (rpm)
